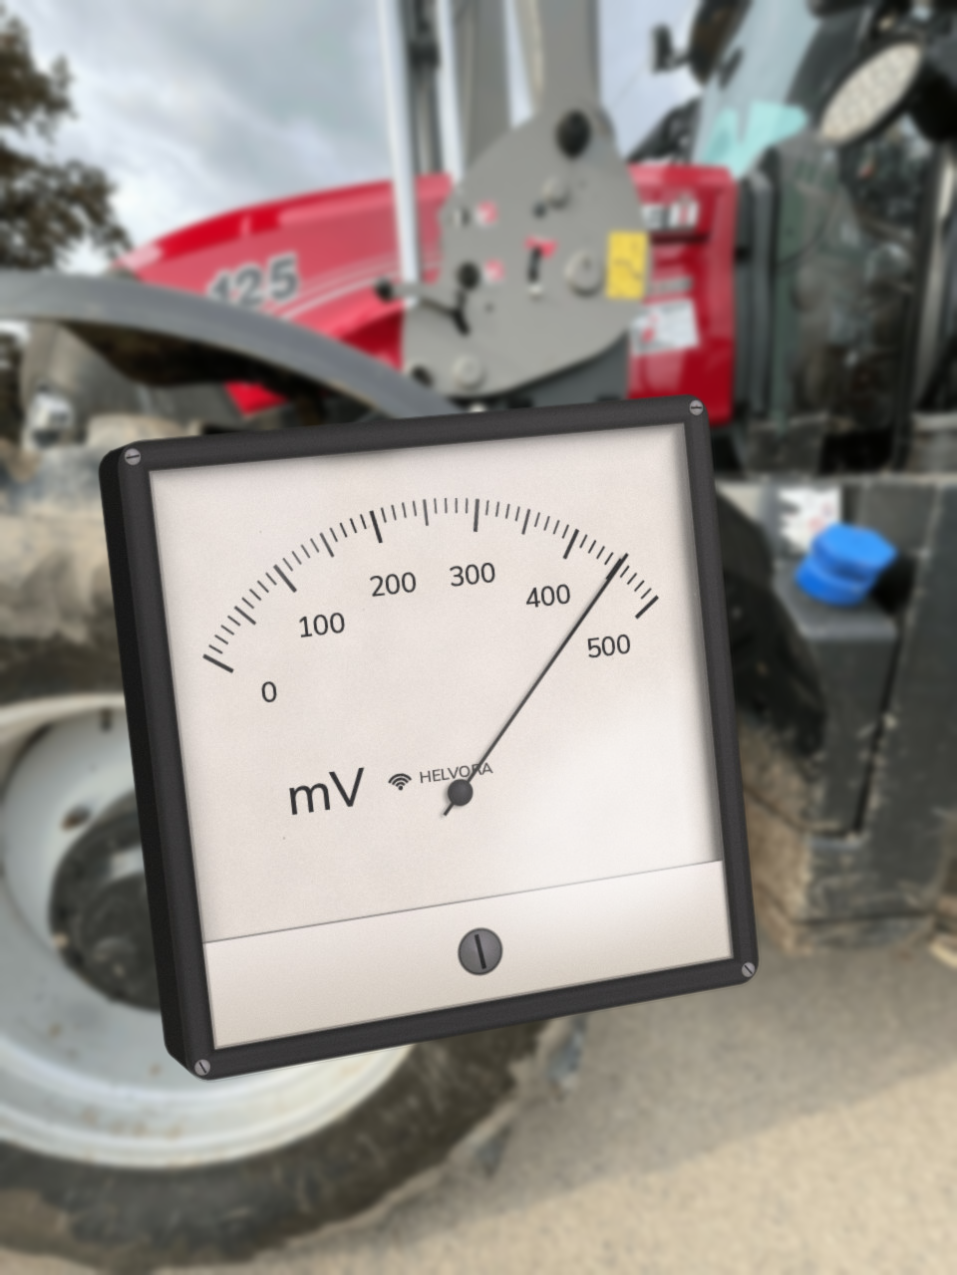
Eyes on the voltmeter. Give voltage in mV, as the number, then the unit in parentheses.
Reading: 450 (mV)
